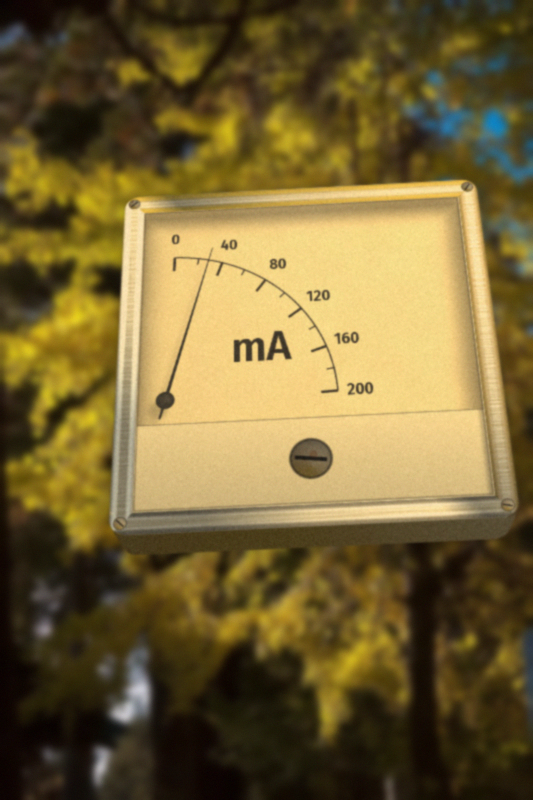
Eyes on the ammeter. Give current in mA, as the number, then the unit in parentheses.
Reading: 30 (mA)
